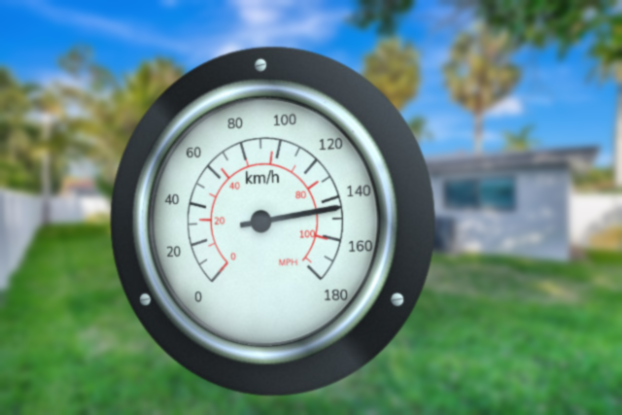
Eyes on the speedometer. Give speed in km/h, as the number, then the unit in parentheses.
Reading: 145 (km/h)
